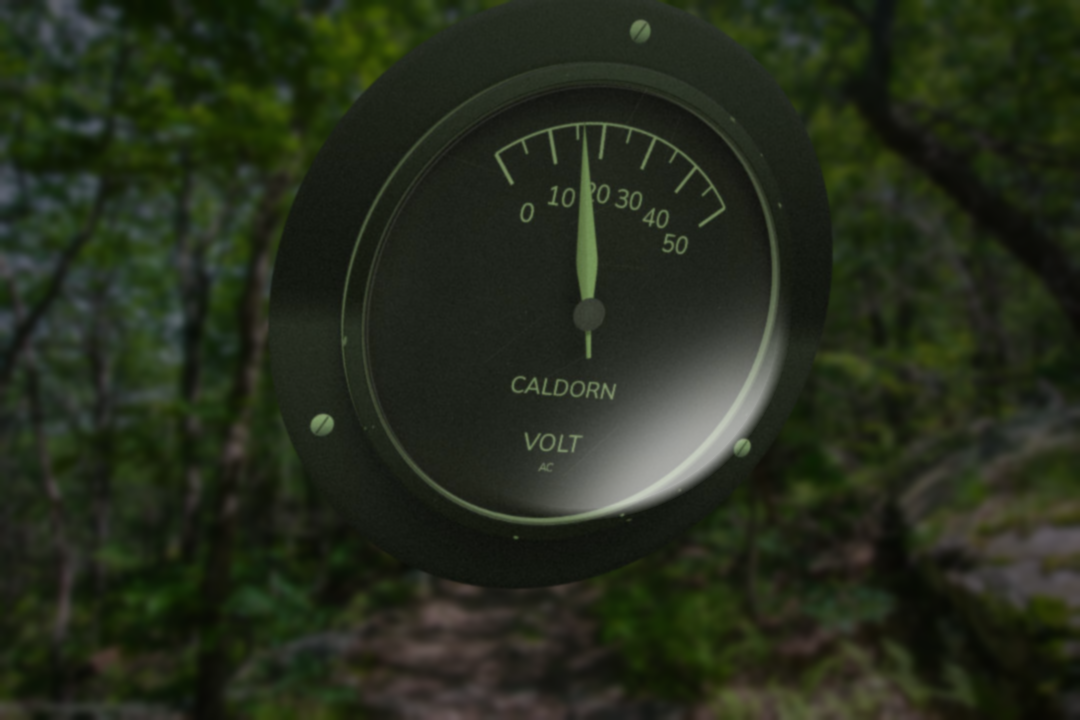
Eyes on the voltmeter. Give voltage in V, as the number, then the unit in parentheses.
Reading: 15 (V)
